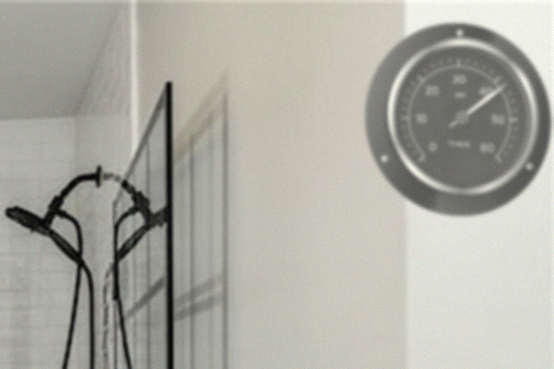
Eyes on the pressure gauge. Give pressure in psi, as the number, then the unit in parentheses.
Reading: 42 (psi)
